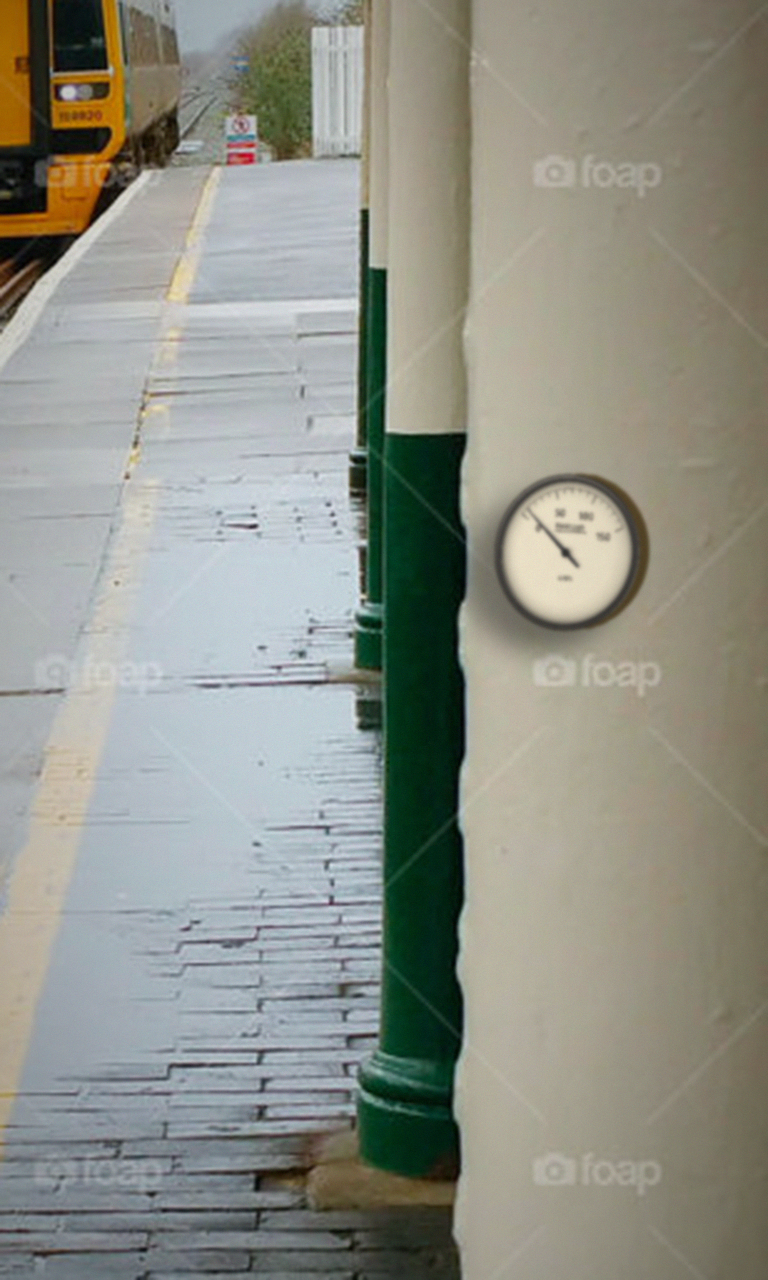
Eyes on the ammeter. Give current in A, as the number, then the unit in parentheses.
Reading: 10 (A)
